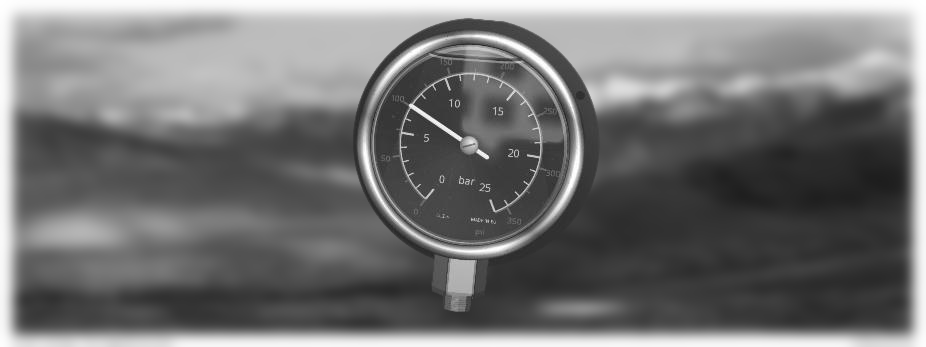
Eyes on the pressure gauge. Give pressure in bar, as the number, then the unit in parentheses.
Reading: 7 (bar)
